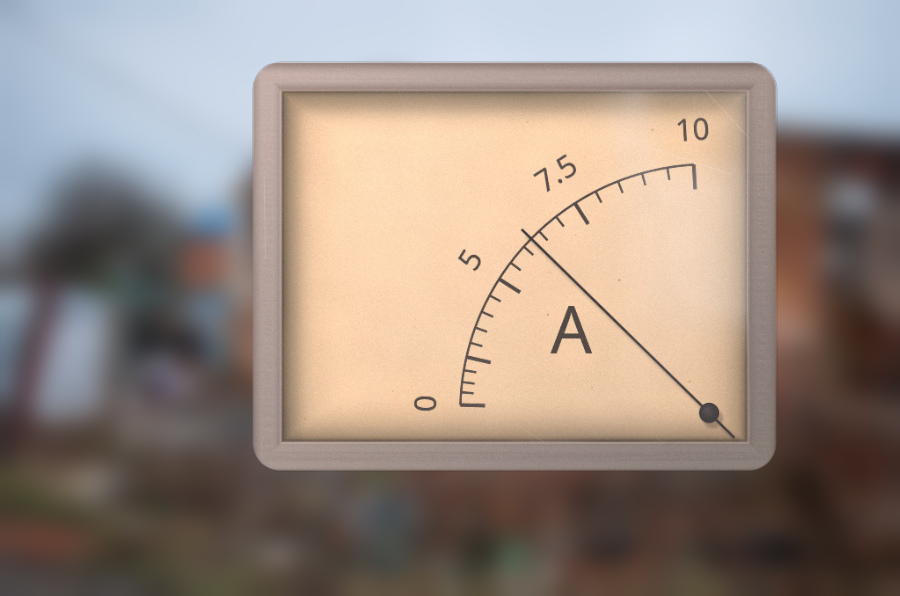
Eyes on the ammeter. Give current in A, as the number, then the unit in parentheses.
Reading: 6.25 (A)
